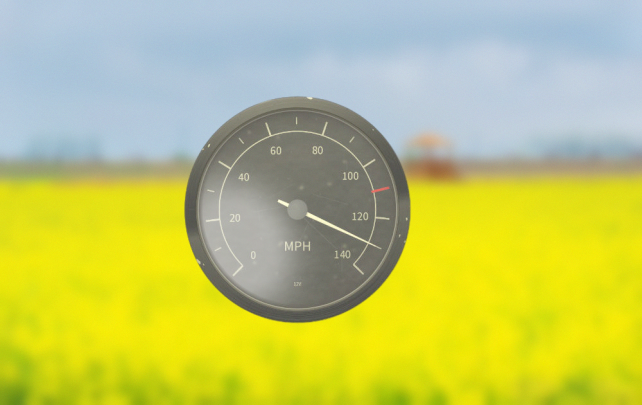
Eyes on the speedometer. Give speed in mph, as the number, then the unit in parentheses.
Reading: 130 (mph)
